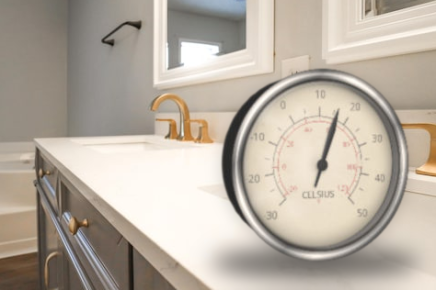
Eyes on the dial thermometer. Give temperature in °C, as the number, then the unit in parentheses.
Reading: 15 (°C)
